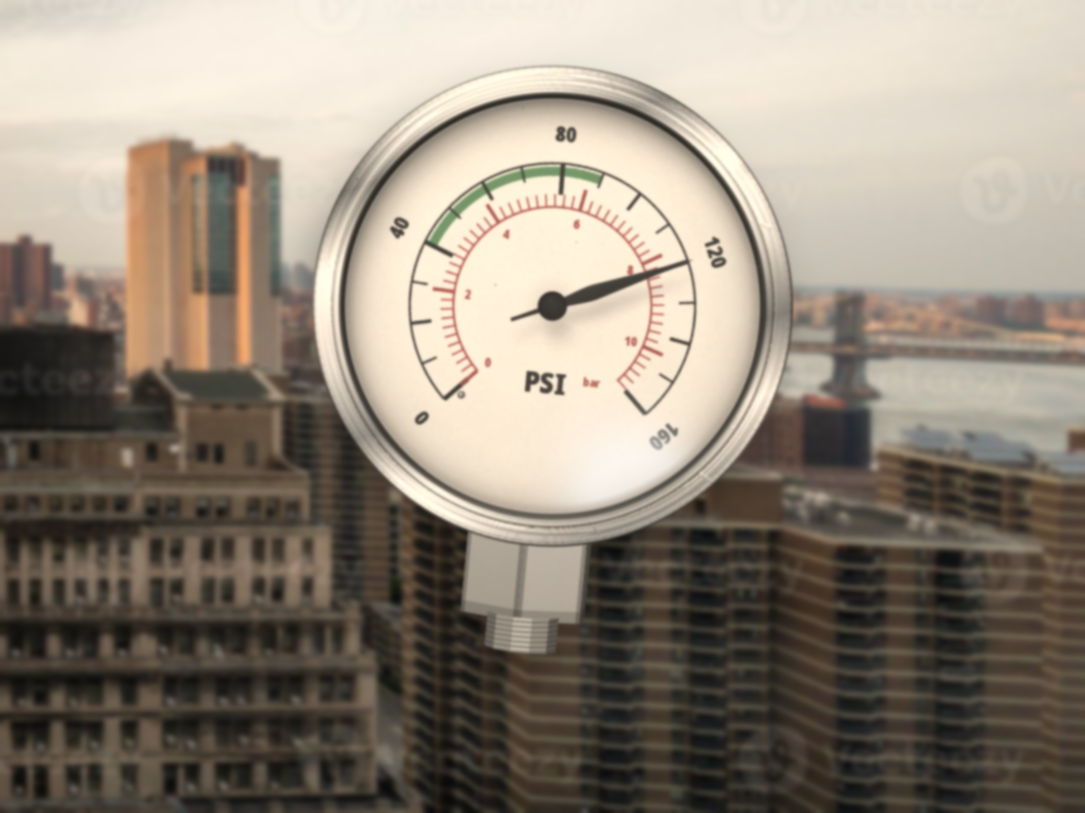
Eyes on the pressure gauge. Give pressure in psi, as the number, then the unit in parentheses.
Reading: 120 (psi)
